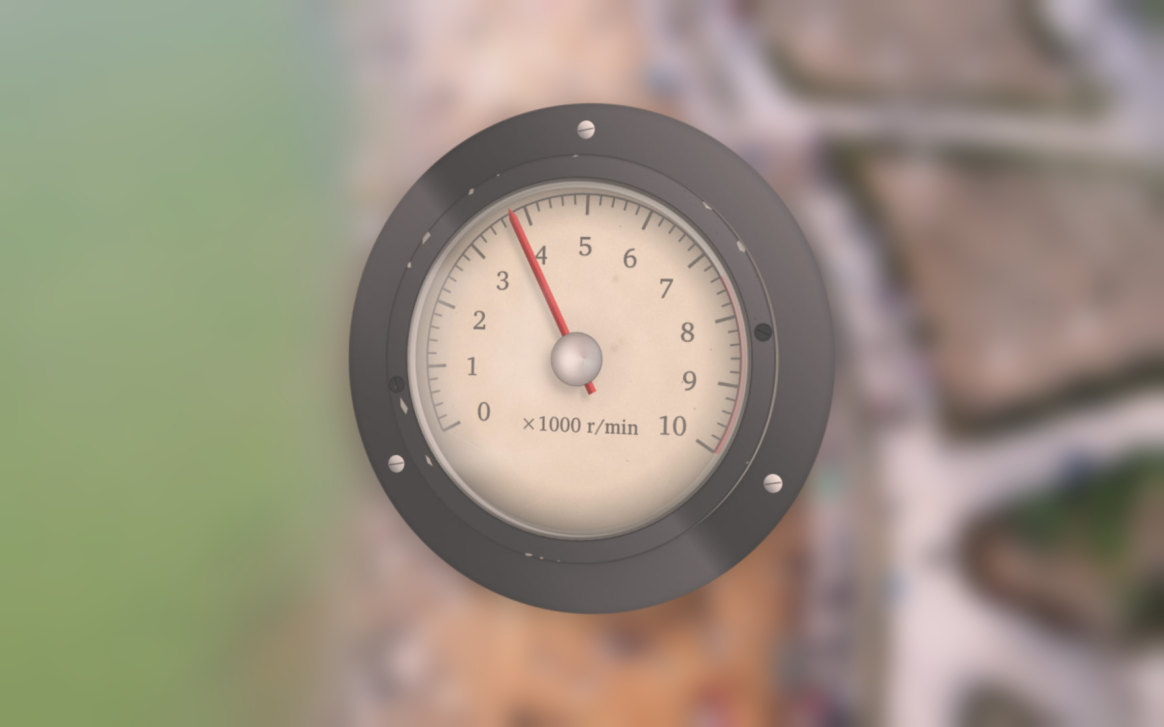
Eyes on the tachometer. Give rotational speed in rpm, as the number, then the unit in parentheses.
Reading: 3800 (rpm)
